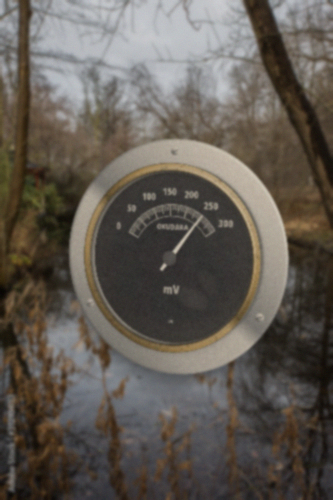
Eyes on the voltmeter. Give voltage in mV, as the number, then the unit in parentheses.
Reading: 250 (mV)
